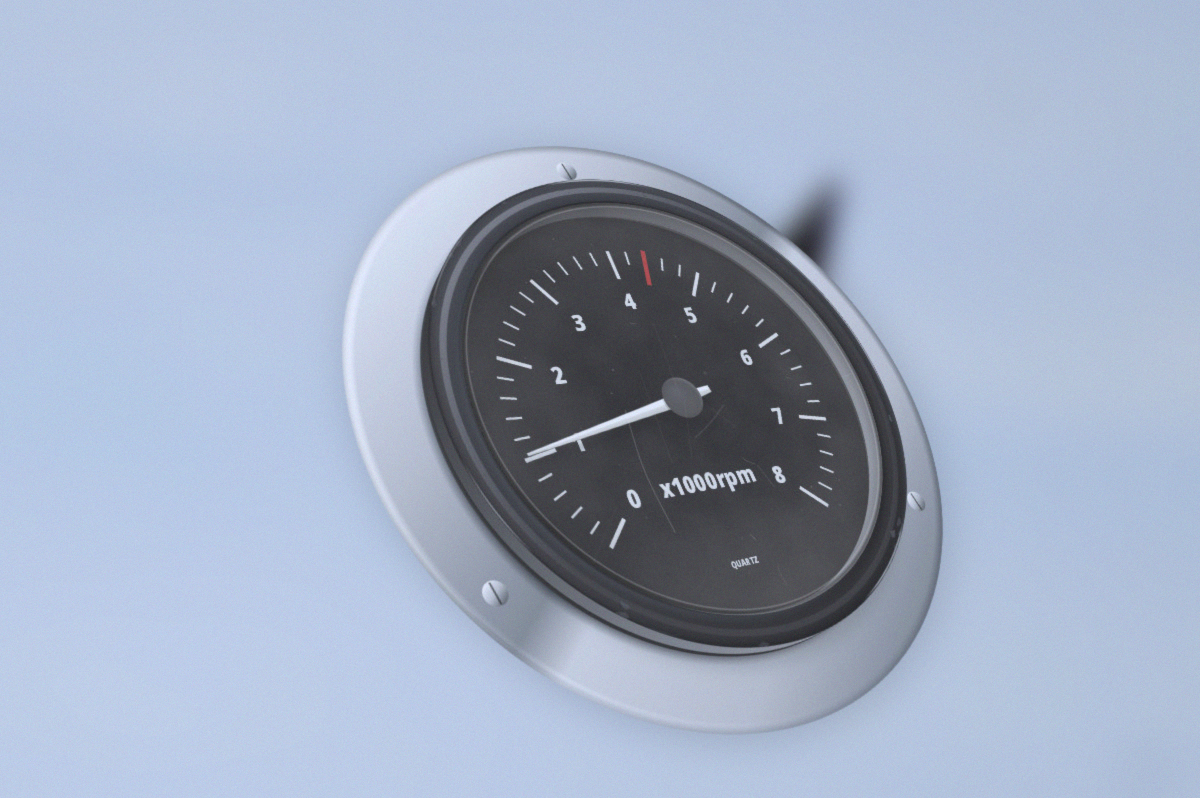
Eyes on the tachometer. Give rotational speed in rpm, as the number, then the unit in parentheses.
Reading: 1000 (rpm)
